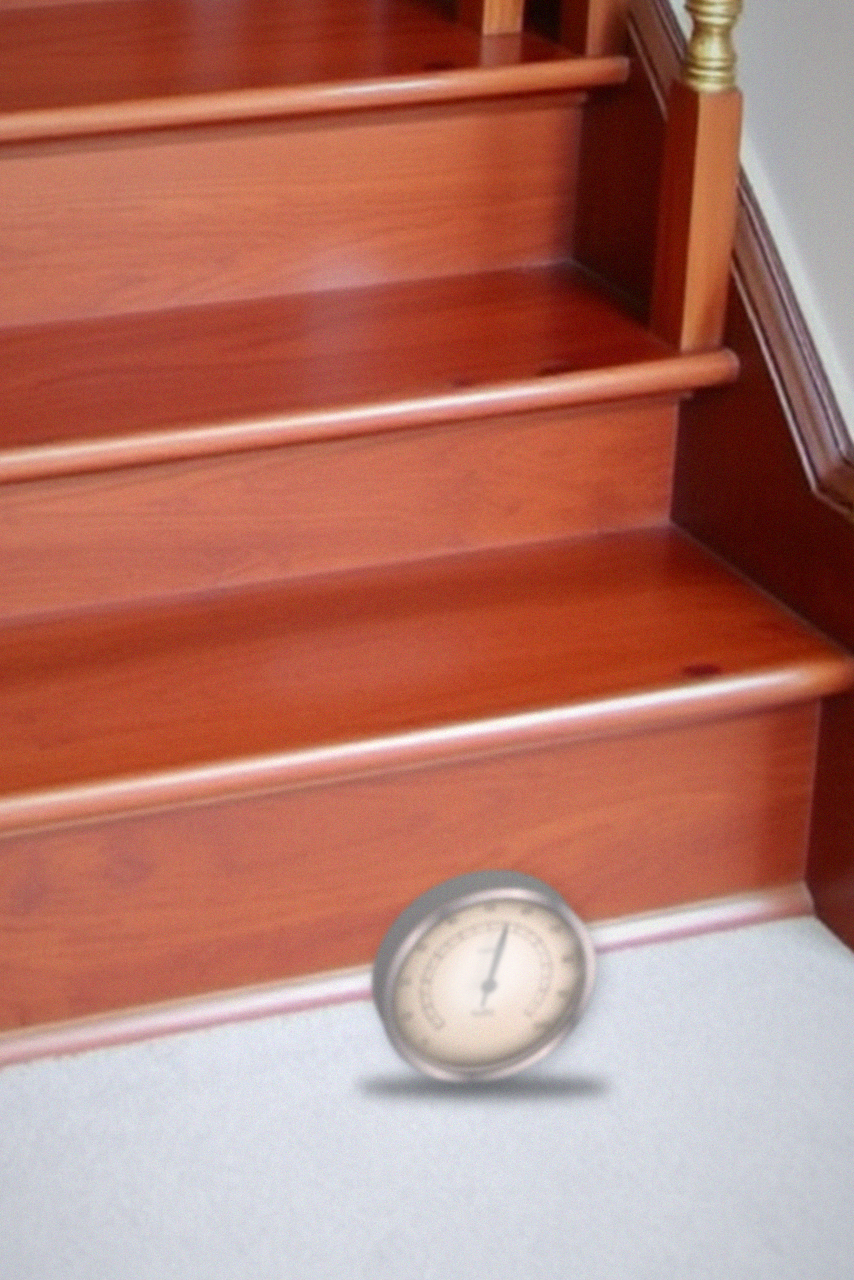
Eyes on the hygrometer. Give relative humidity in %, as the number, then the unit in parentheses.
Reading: 55 (%)
